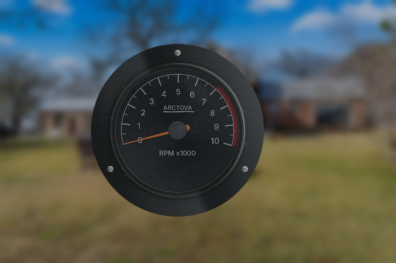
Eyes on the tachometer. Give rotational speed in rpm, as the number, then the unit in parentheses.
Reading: 0 (rpm)
